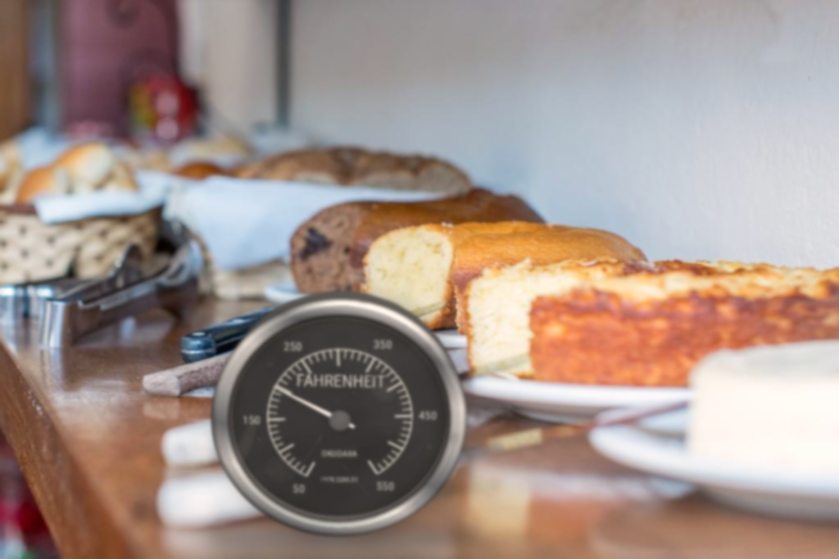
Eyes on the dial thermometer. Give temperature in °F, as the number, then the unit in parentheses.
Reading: 200 (°F)
